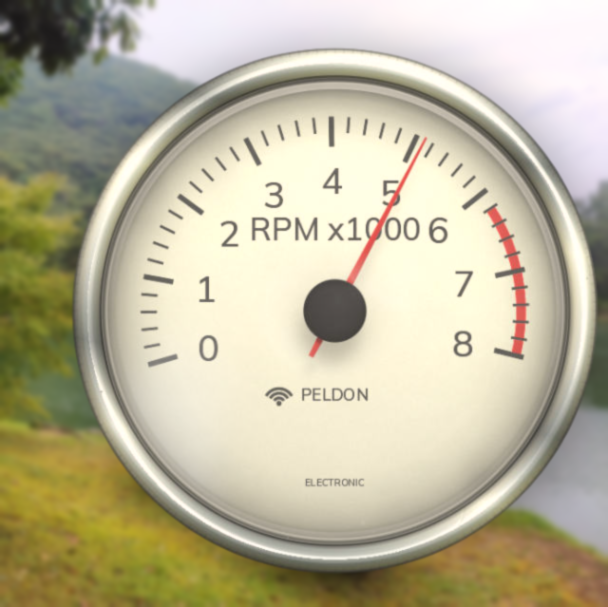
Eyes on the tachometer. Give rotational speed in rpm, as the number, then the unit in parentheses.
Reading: 5100 (rpm)
